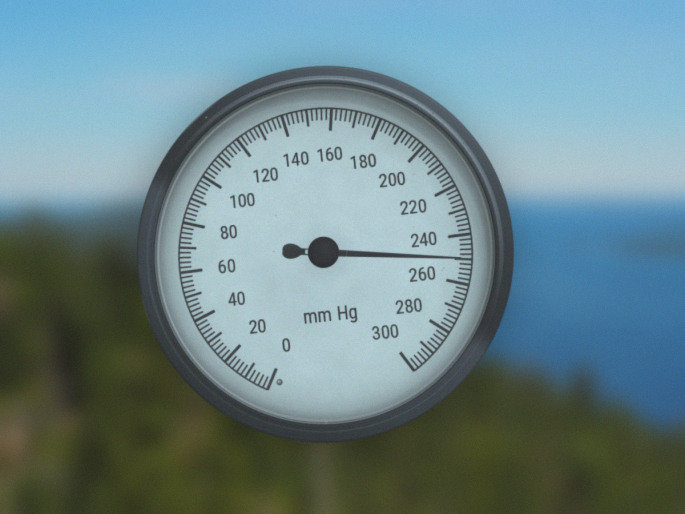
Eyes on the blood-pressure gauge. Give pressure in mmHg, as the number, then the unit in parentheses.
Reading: 250 (mmHg)
